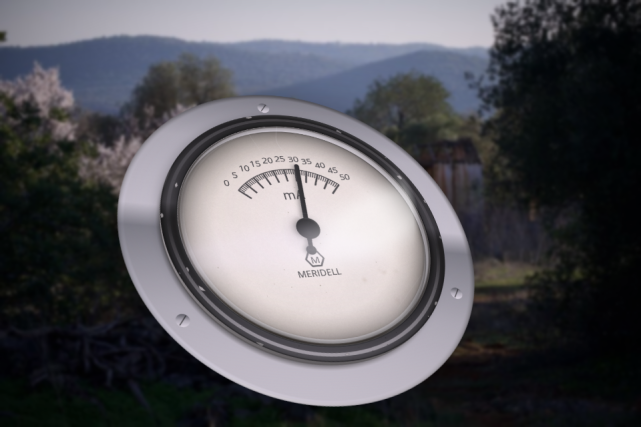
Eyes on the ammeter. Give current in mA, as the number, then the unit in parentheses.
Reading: 30 (mA)
